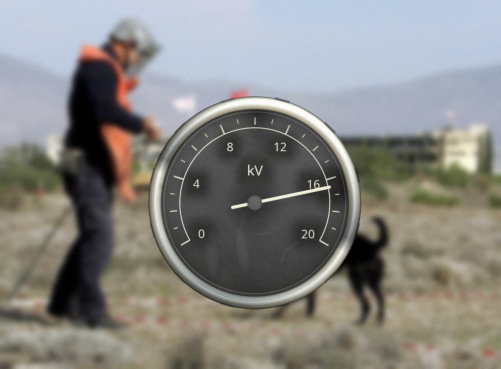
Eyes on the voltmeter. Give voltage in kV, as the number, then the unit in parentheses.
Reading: 16.5 (kV)
